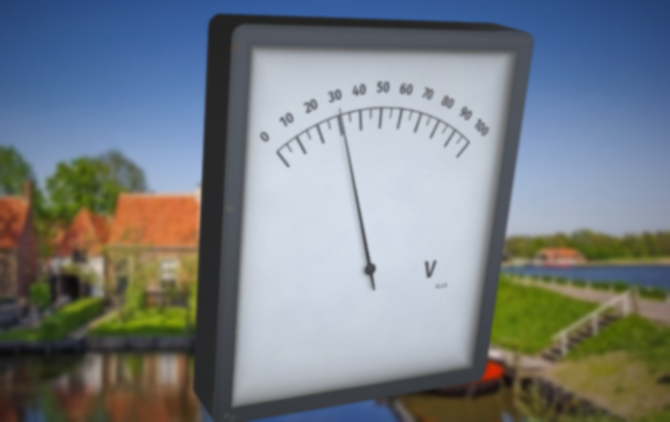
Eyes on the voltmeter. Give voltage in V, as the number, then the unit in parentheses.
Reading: 30 (V)
